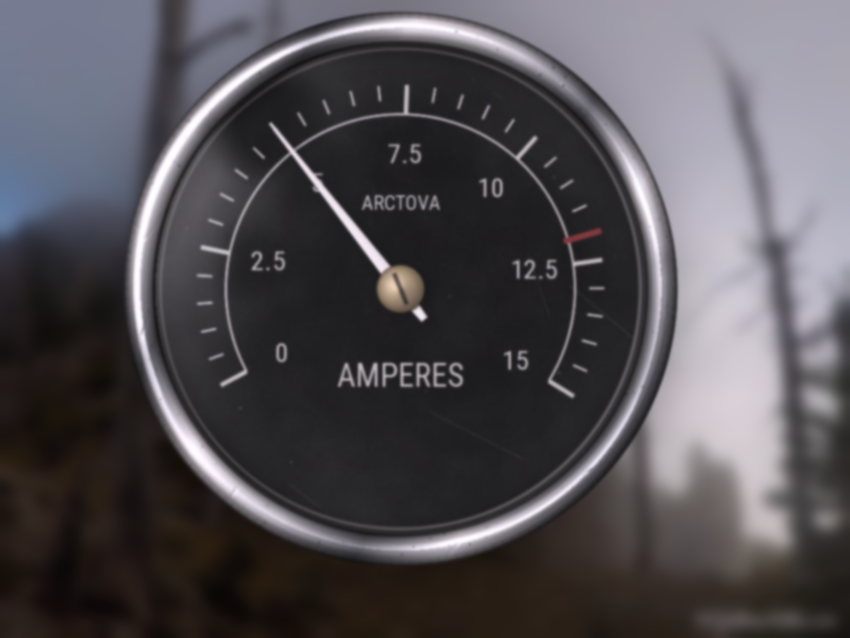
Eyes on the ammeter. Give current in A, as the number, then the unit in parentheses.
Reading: 5 (A)
